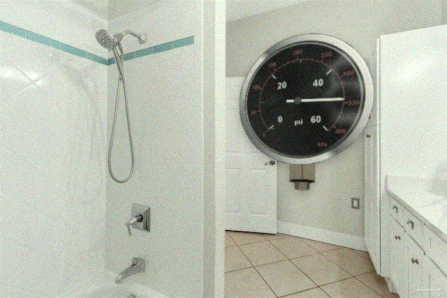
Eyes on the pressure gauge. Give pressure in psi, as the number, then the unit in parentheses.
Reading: 50 (psi)
